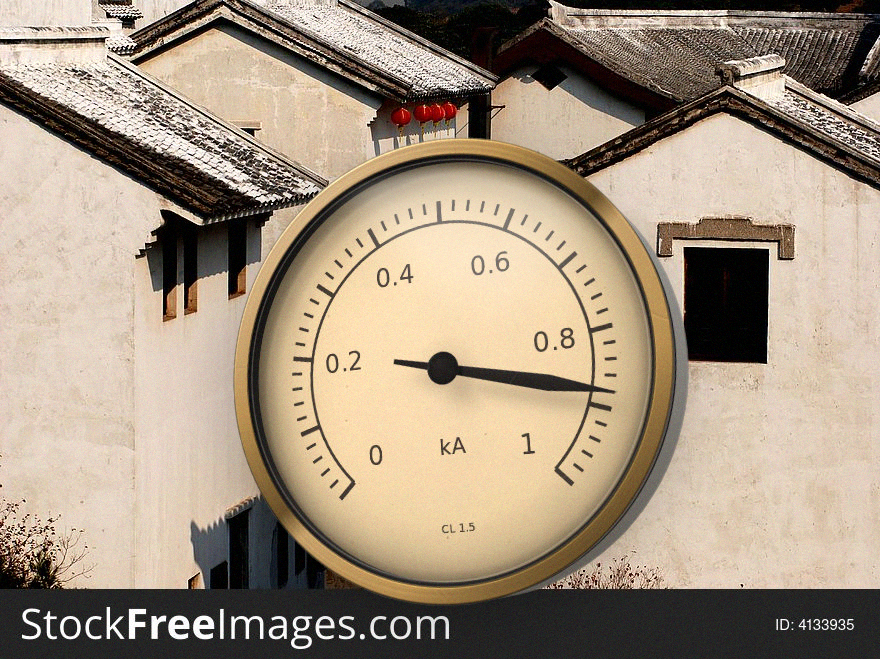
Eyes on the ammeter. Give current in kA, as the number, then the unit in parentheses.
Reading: 0.88 (kA)
